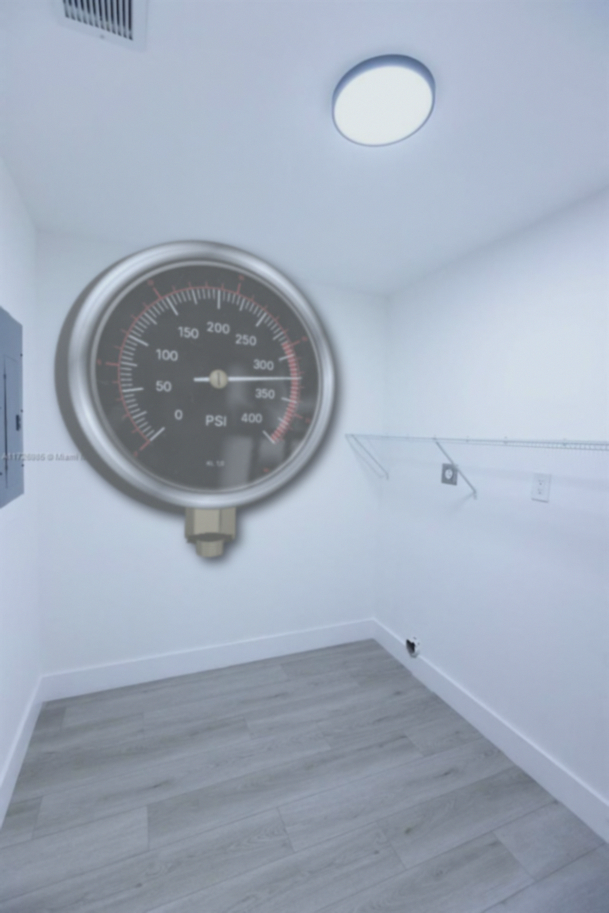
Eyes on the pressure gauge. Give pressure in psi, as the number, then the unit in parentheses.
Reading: 325 (psi)
